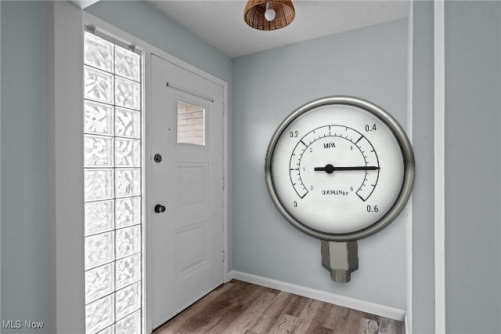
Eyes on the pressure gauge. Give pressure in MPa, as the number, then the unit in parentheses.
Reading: 0.5 (MPa)
